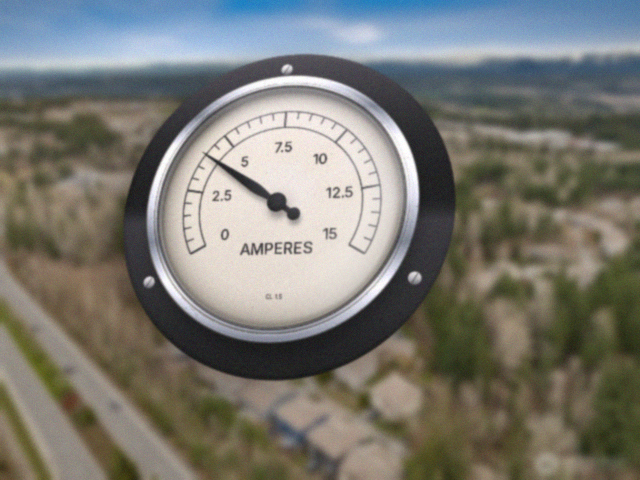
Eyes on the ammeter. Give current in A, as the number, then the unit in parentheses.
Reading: 4 (A)
